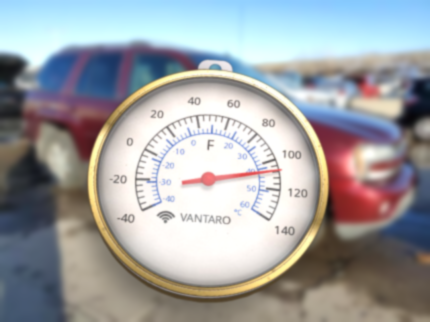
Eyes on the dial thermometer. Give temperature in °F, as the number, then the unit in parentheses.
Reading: 108 (°F)
